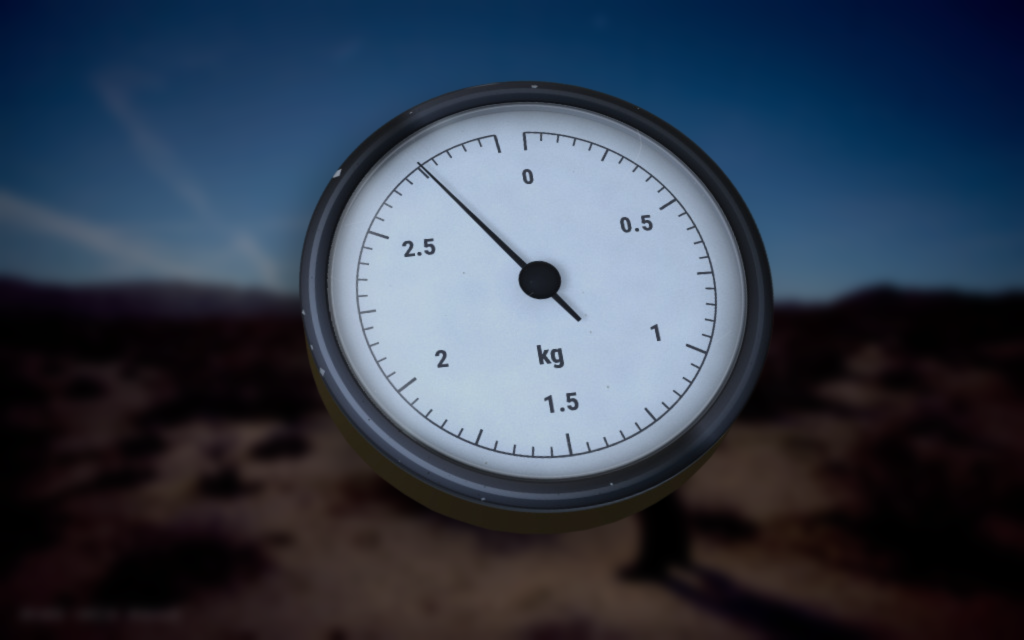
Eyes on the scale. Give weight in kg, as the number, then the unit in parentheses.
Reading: 2.75 (kg)
